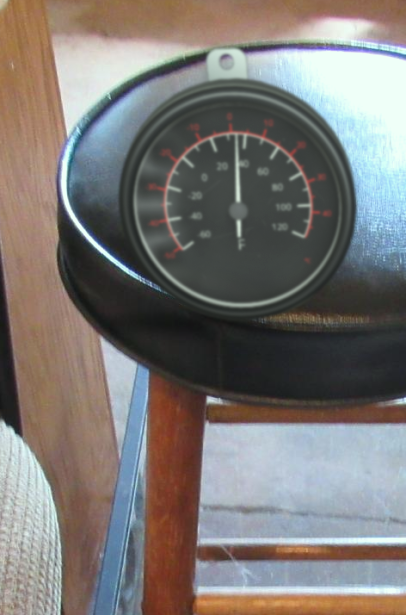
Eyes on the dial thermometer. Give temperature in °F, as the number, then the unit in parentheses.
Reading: 35 (°F)
